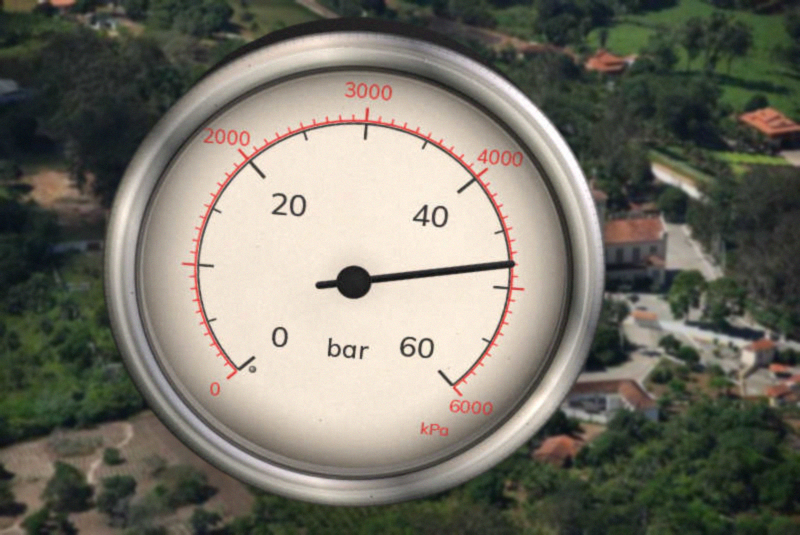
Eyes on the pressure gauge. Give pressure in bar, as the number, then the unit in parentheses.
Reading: 47.5 (bar)
